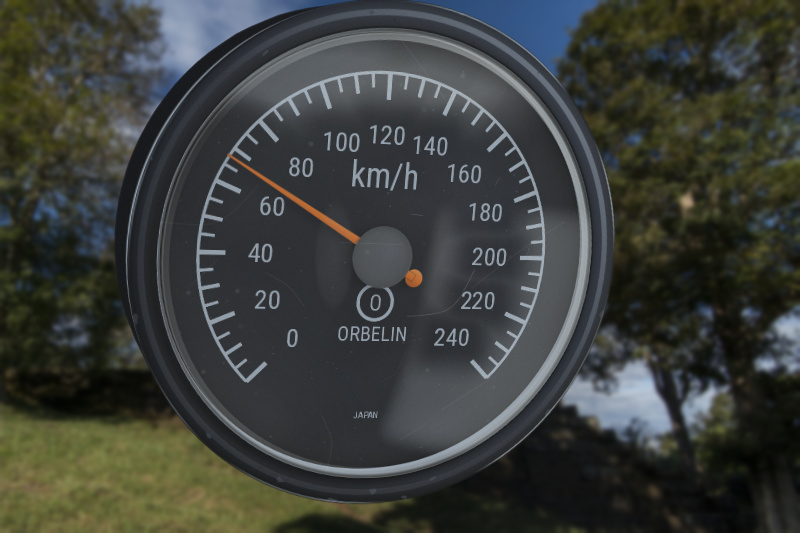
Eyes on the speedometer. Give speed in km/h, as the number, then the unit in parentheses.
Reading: 67.5 (km/h)
